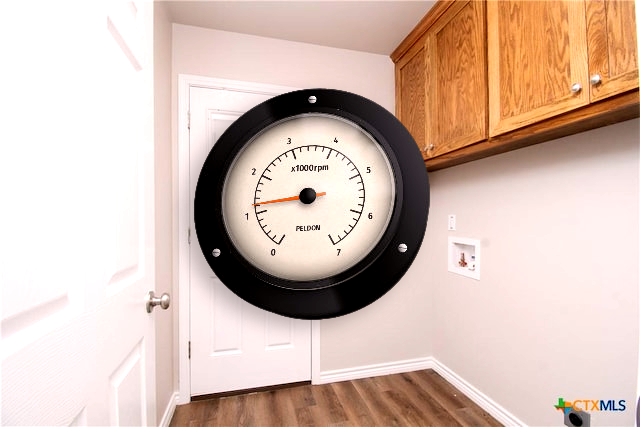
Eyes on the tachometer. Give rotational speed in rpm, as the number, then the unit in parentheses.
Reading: 1200 (rpm)
